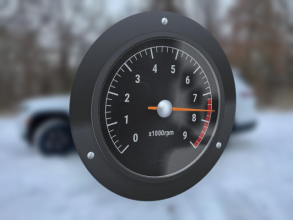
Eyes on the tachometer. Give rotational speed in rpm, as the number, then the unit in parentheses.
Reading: 7600 (rpm)
